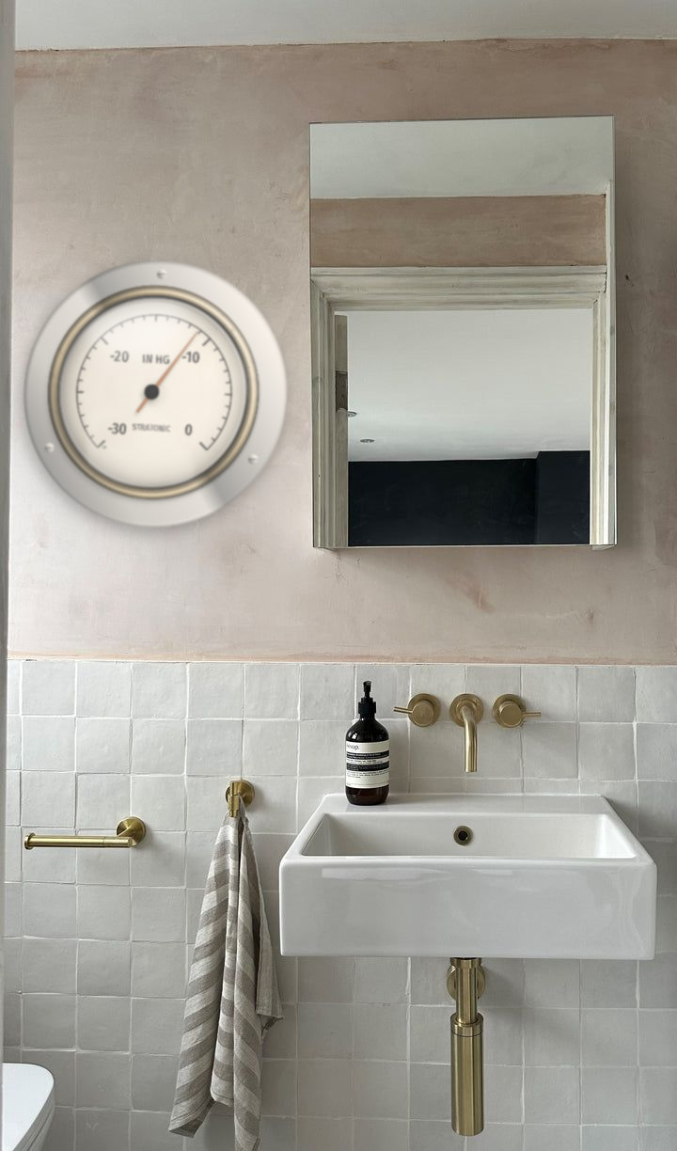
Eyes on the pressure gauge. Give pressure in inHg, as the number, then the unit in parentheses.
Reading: -11 (inHg)
